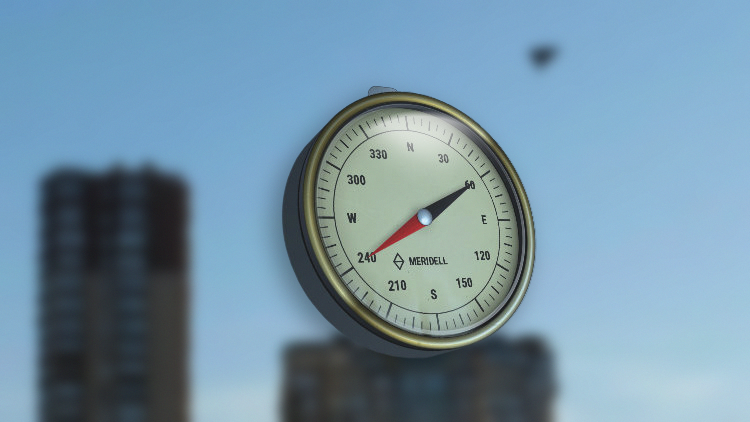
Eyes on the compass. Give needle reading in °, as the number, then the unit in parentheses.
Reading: 240 (°)
